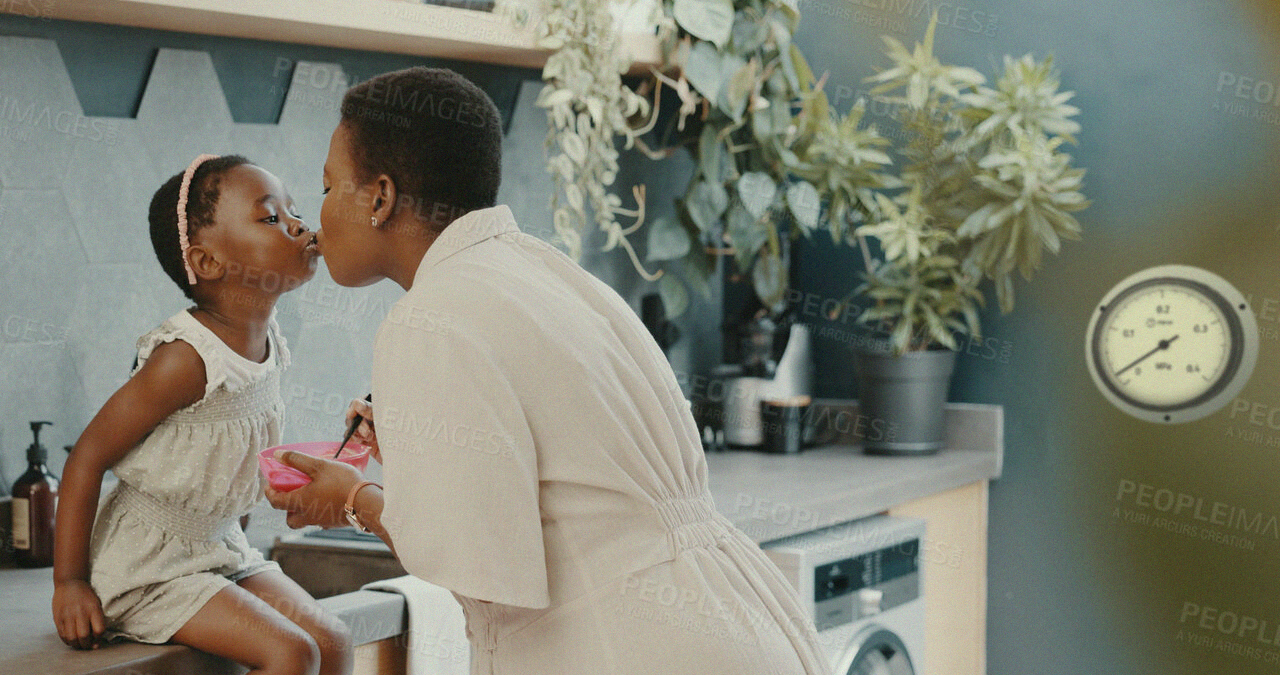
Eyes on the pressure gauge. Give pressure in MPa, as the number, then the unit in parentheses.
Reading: 0.02 (MPa)
